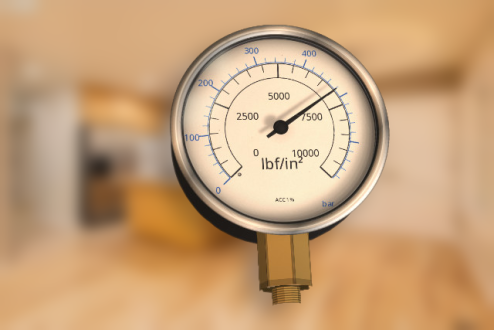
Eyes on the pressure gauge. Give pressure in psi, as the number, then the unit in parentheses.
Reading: 7000 (psi)
